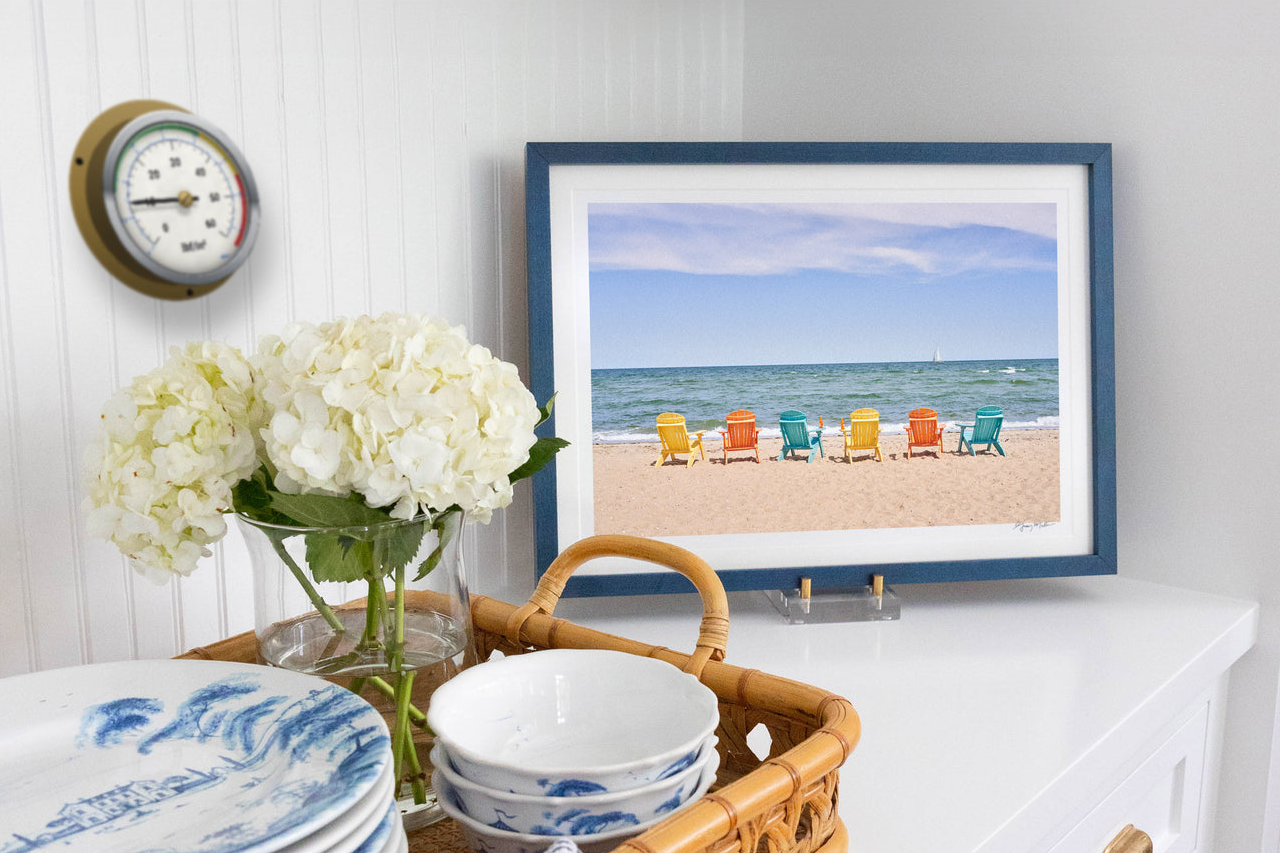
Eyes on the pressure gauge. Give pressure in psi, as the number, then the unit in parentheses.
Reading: 10 (psi)
